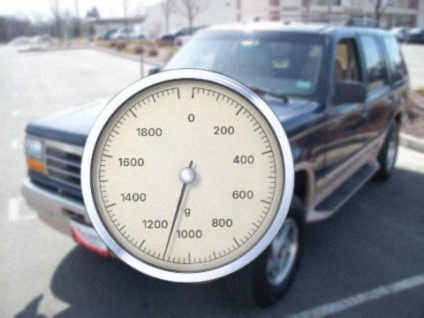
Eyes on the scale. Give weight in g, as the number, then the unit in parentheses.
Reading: 1100 (g)
